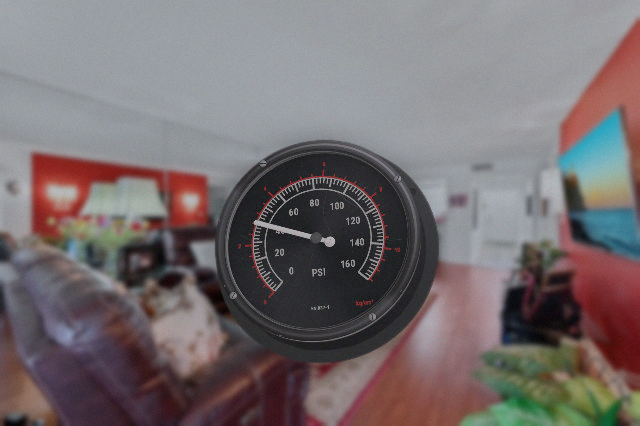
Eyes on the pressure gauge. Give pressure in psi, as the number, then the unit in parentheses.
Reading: 40 (psi)
